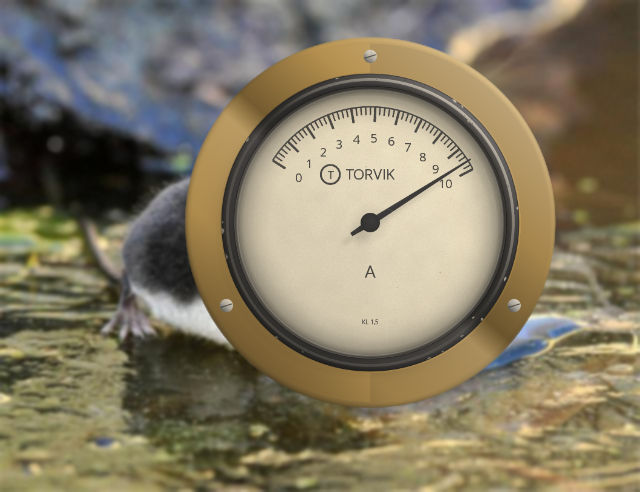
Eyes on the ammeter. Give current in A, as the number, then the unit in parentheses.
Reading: 9.6 (A)
